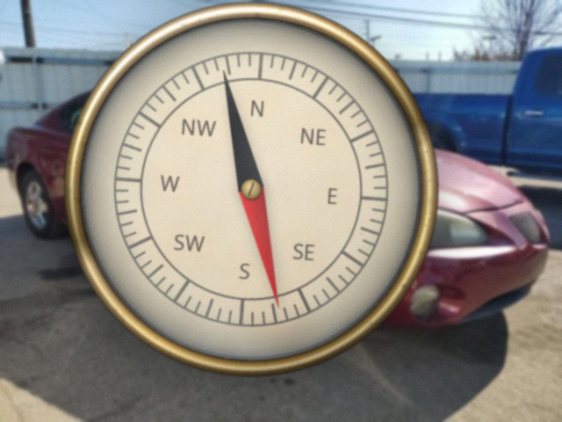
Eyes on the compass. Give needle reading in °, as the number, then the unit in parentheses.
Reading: 162.5 (°)
